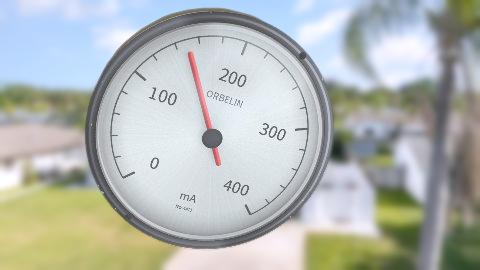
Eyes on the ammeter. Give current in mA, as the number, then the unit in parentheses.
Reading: 150 (mA)
